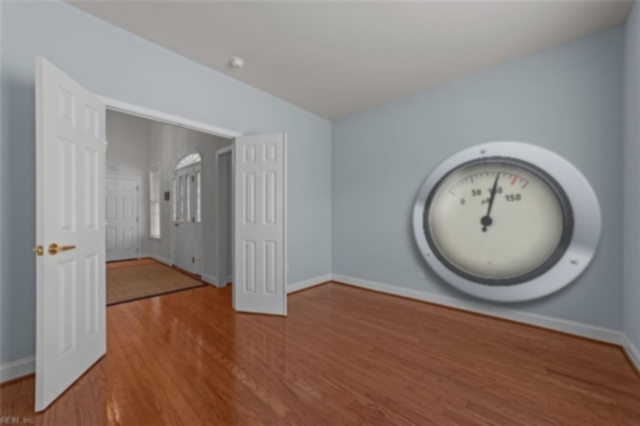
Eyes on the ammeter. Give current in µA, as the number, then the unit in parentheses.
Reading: 100 (µA)
